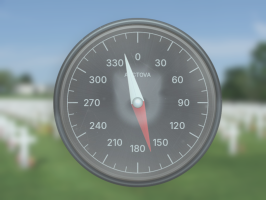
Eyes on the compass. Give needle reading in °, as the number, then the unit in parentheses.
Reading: 165 (°)
